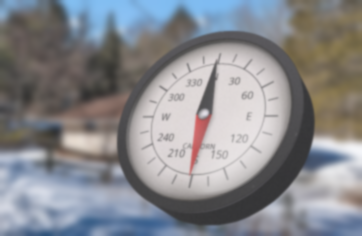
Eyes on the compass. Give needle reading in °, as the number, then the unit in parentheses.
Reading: 180 (°)
